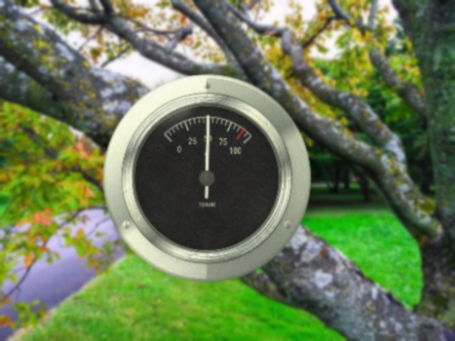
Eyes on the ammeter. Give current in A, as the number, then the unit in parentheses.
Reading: 50 (A)
